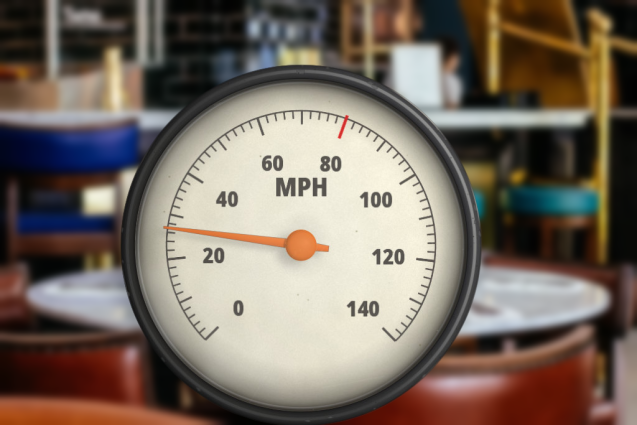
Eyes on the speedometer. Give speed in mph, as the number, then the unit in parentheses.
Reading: 27 (mph)
